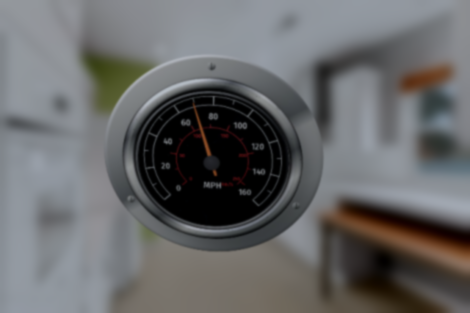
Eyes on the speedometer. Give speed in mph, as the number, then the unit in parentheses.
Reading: 70 (mph)
